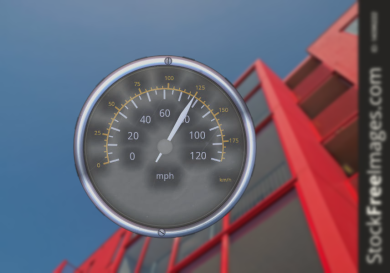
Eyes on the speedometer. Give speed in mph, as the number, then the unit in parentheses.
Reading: 77.5 (mph)
